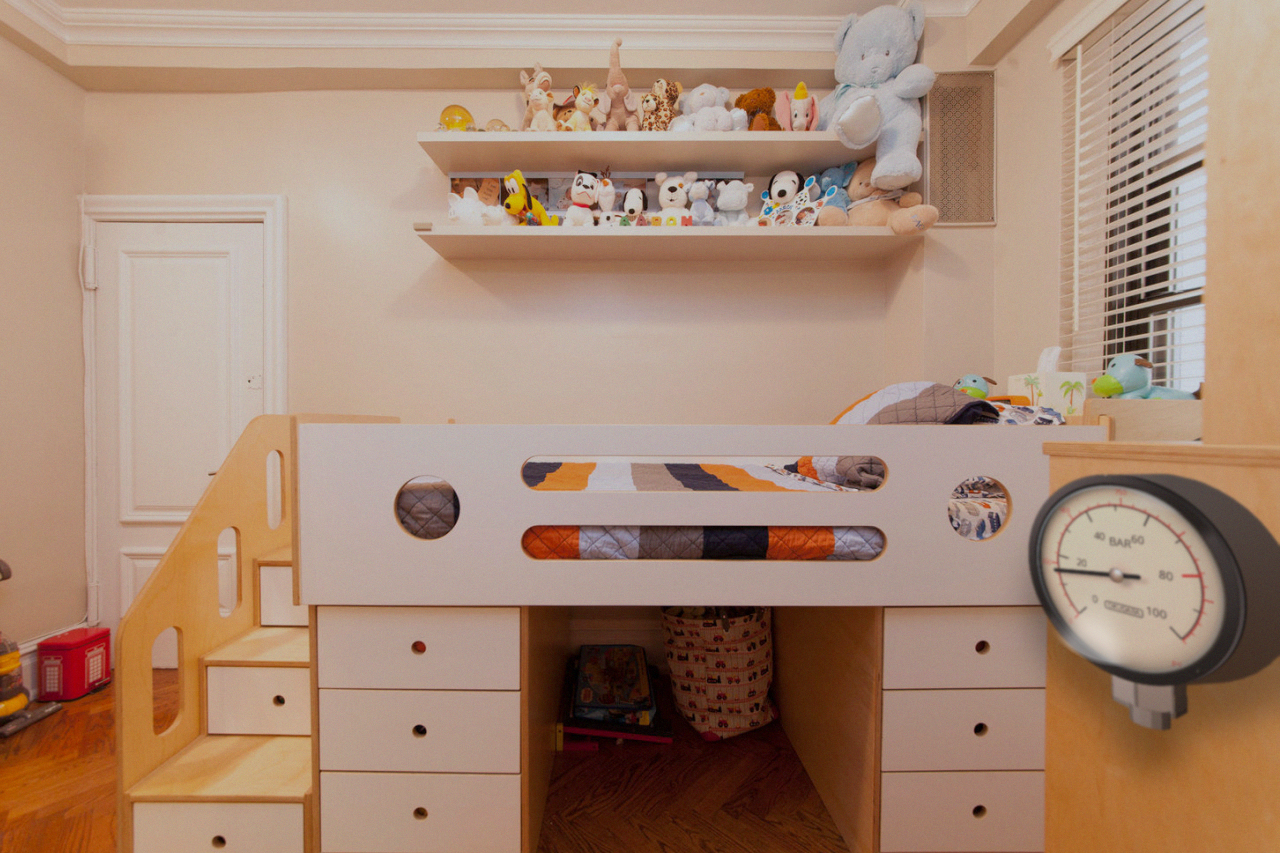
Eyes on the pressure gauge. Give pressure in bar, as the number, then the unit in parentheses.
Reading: 15 (bar)
